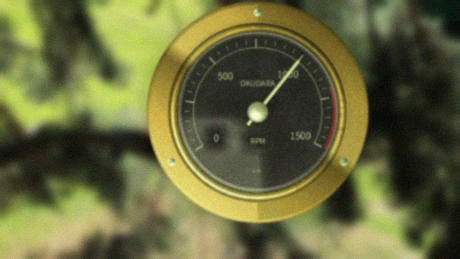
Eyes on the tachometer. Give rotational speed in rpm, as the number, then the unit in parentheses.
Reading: 1000 (rpm)
